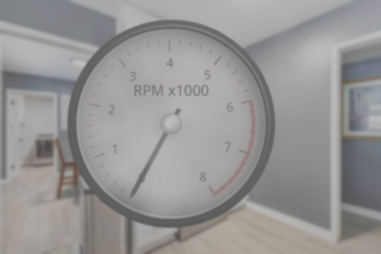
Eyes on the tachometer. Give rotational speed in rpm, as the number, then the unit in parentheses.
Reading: 0 (rpm)
